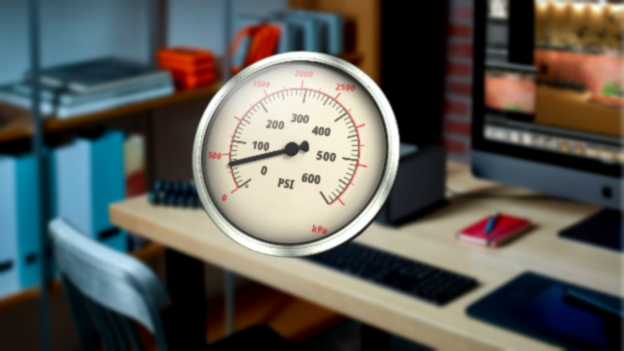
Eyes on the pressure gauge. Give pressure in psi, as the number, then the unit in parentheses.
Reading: 50 (psi)
